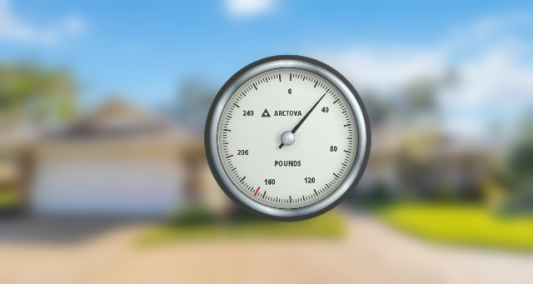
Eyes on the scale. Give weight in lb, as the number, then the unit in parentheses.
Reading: 30 (lb)
